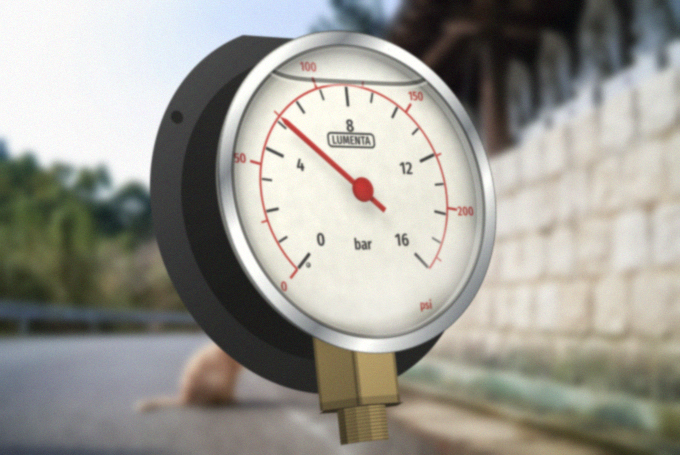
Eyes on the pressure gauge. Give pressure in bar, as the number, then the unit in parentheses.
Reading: 5 (bar)
